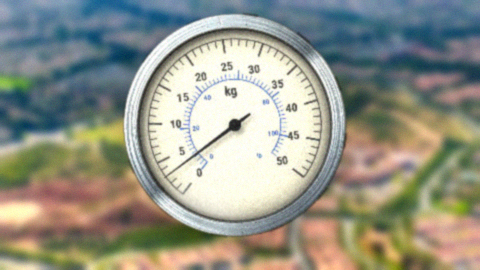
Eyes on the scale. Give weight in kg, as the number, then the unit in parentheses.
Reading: 3 (kg)
